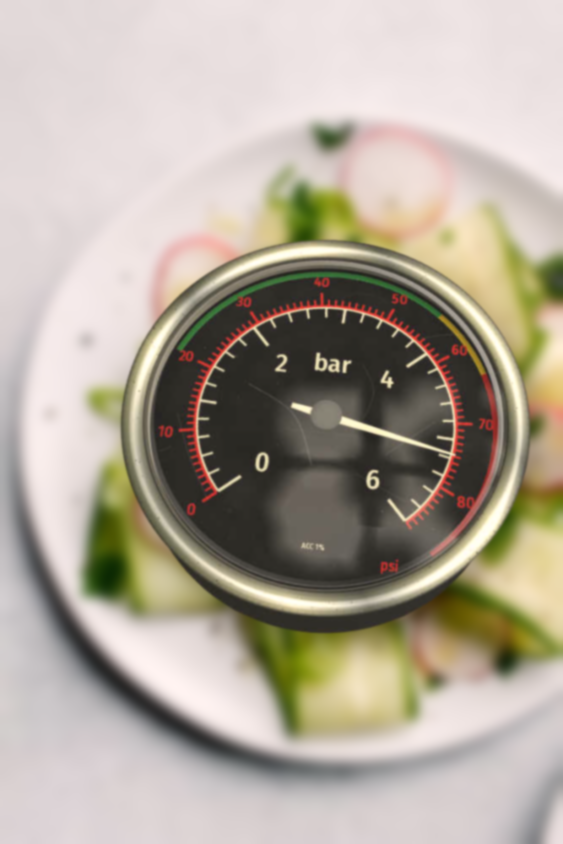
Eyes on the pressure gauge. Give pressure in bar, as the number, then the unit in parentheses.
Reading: 5.2 (bar)
